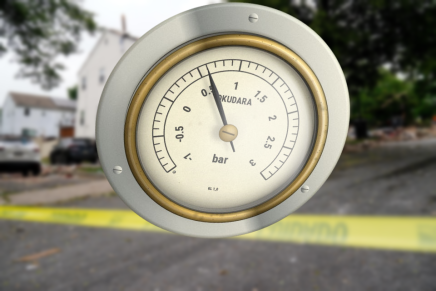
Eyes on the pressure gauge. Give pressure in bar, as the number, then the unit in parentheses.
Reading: 0.6 (bar)
